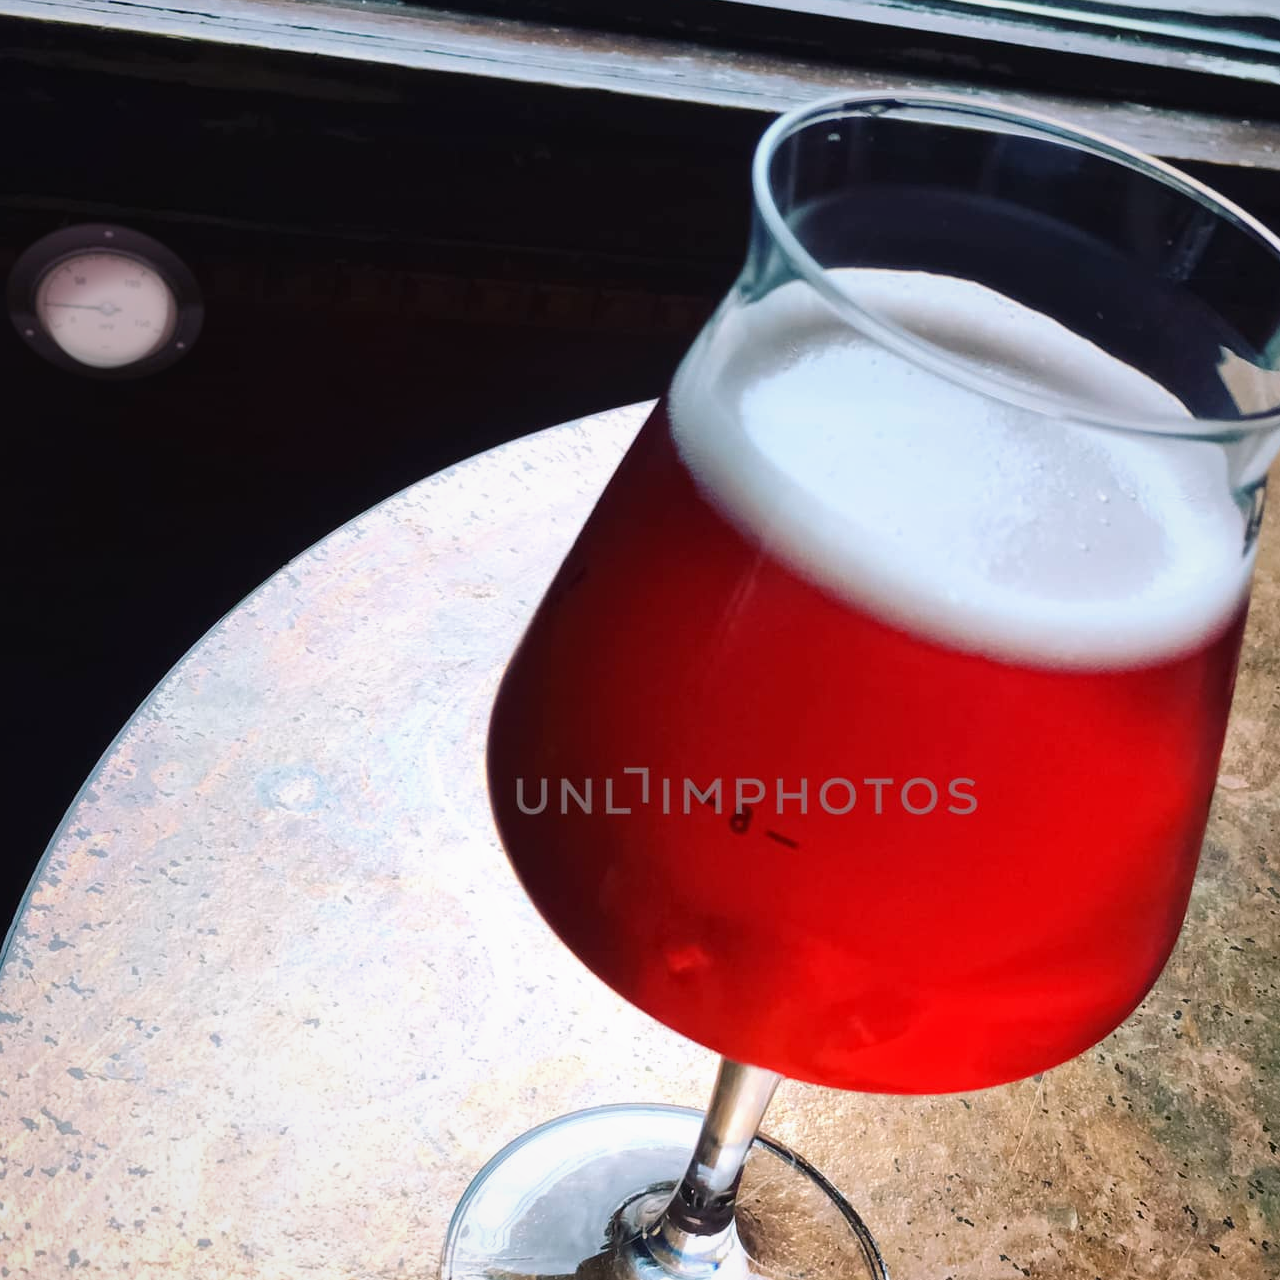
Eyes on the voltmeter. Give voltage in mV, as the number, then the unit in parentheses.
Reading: 20 (mV)
